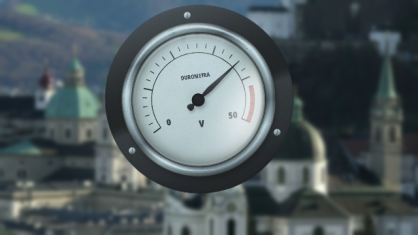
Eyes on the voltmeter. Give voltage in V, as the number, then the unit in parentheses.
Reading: 36 (V)
